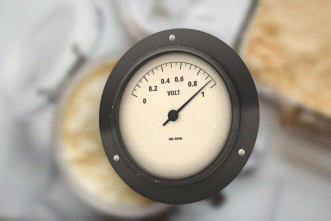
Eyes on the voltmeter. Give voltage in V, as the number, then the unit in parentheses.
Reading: 0.95 (V)
